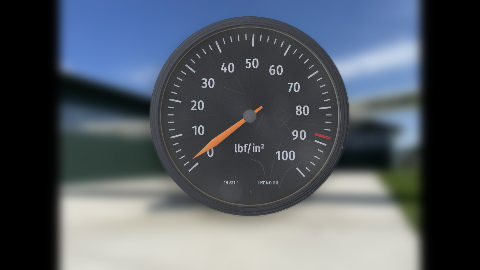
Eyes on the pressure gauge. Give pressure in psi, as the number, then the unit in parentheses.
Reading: 2 (psi)
